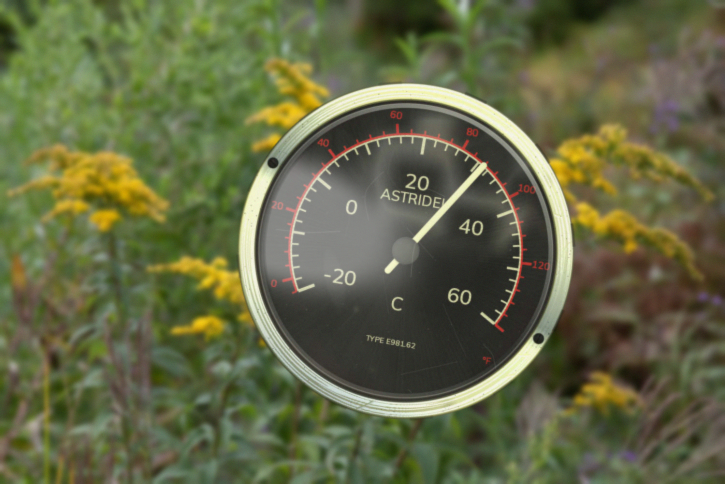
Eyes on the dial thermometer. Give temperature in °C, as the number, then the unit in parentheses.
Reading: 31 (°C)
